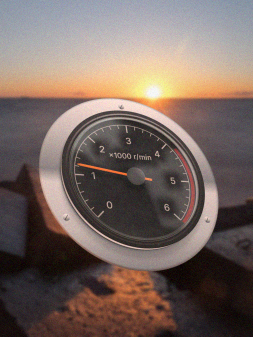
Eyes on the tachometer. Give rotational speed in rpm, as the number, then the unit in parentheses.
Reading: 1200 (rpm)
